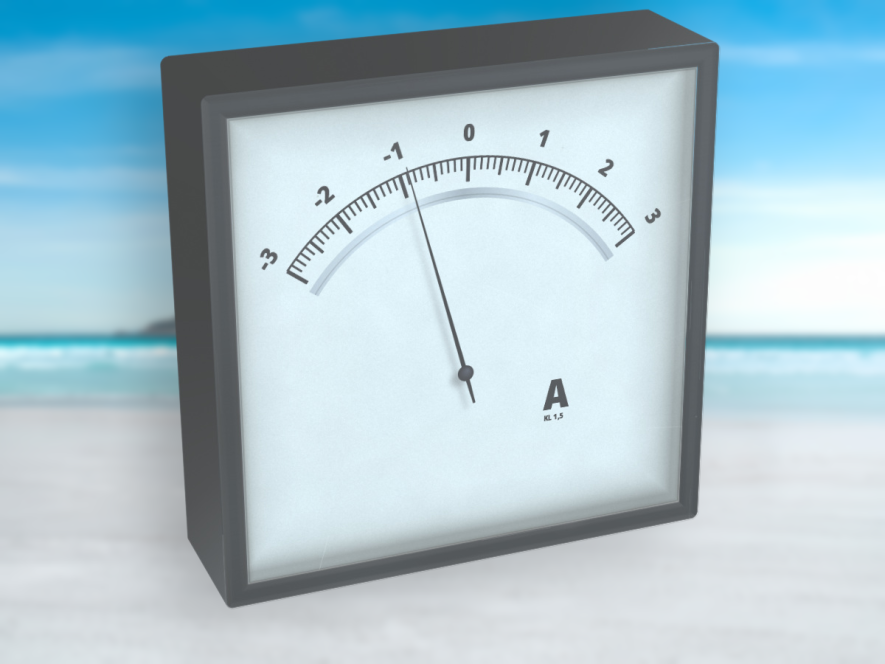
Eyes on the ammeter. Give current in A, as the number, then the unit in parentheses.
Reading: -0.9 (A)
